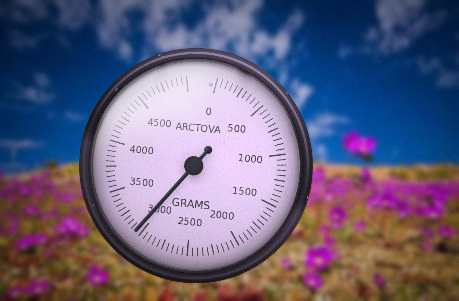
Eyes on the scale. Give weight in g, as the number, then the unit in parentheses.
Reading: 3050 (g)
